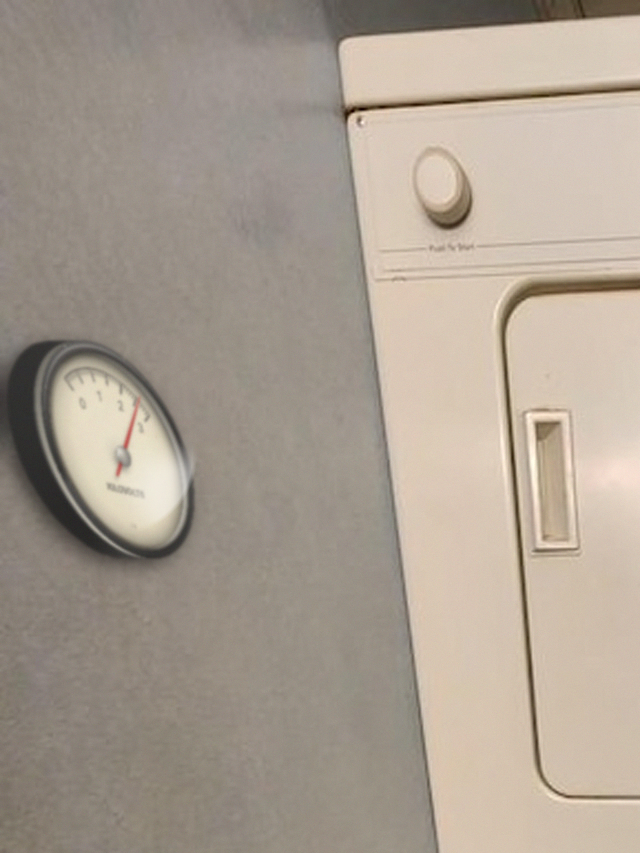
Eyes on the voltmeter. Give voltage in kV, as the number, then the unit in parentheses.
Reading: 2.5 (kV)
